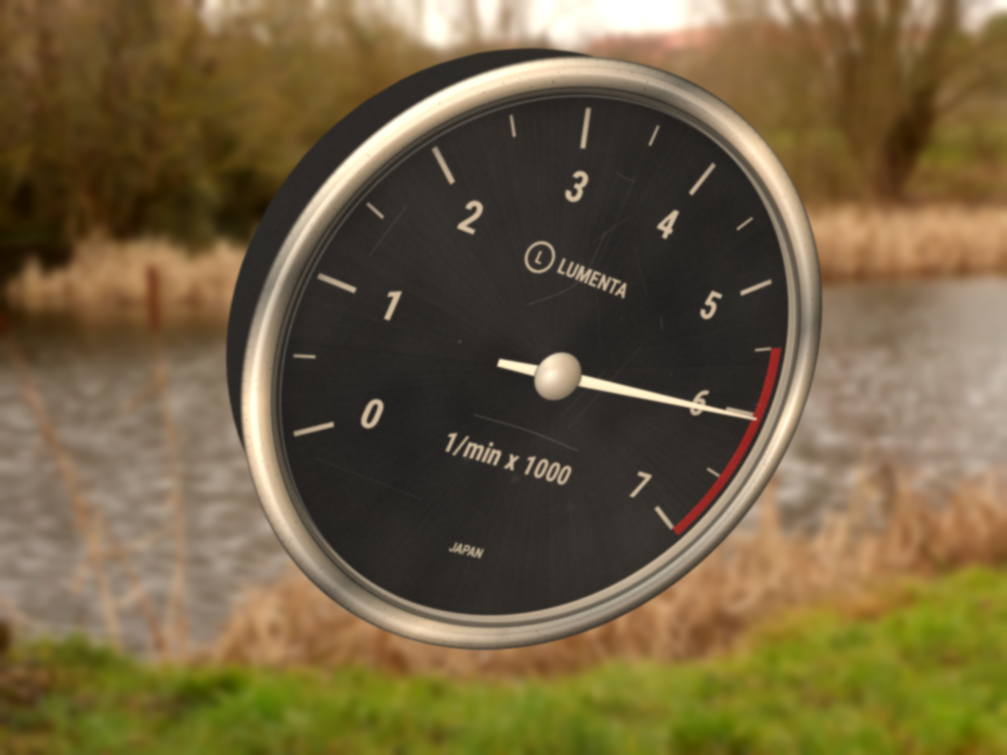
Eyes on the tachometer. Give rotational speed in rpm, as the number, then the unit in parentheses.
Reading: 6000 (rpm)
